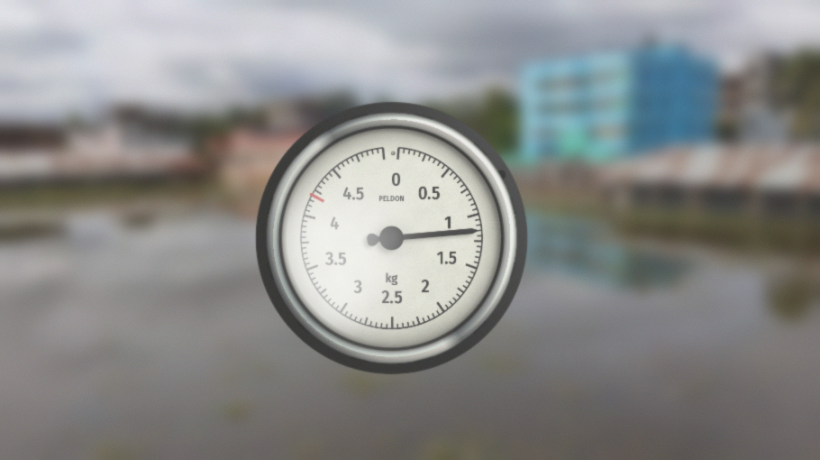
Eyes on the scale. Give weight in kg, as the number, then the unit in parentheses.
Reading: 1.15 (kg)
